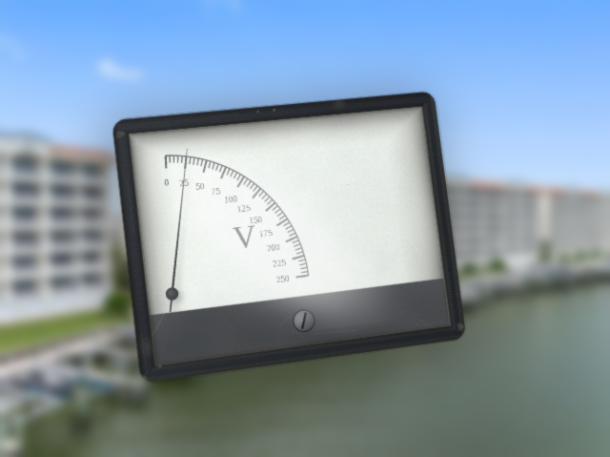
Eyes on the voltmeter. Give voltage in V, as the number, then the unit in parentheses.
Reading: 25 (V)
